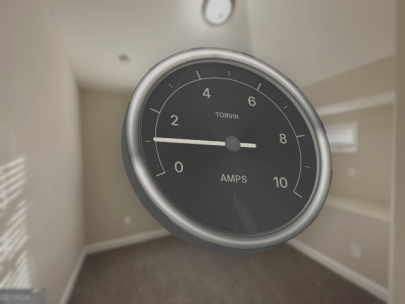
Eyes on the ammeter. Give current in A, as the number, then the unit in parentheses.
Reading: 1 (A)
